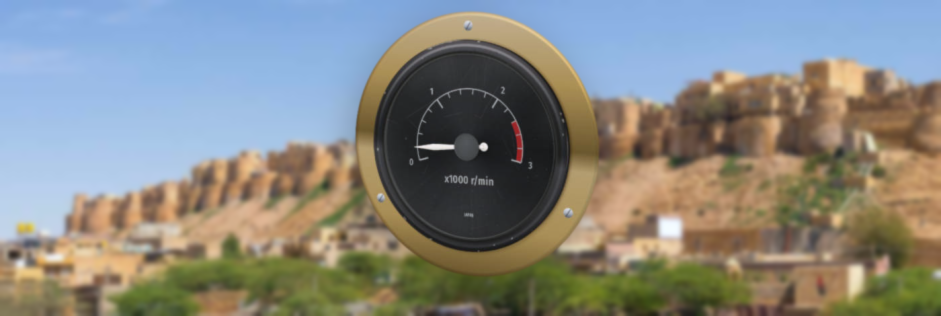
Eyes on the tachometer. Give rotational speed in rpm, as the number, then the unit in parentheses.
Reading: 200 (rpm)
